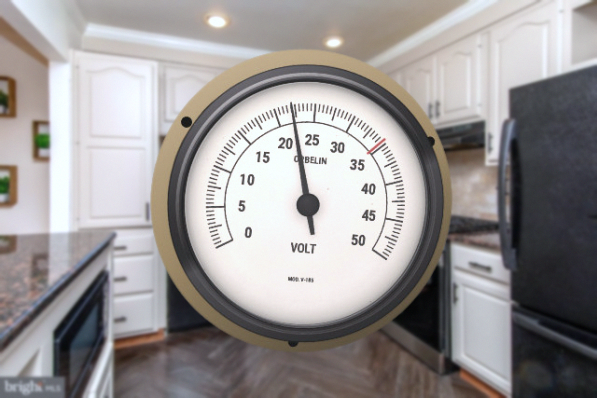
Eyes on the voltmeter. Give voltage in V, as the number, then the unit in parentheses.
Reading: 22 (V)
